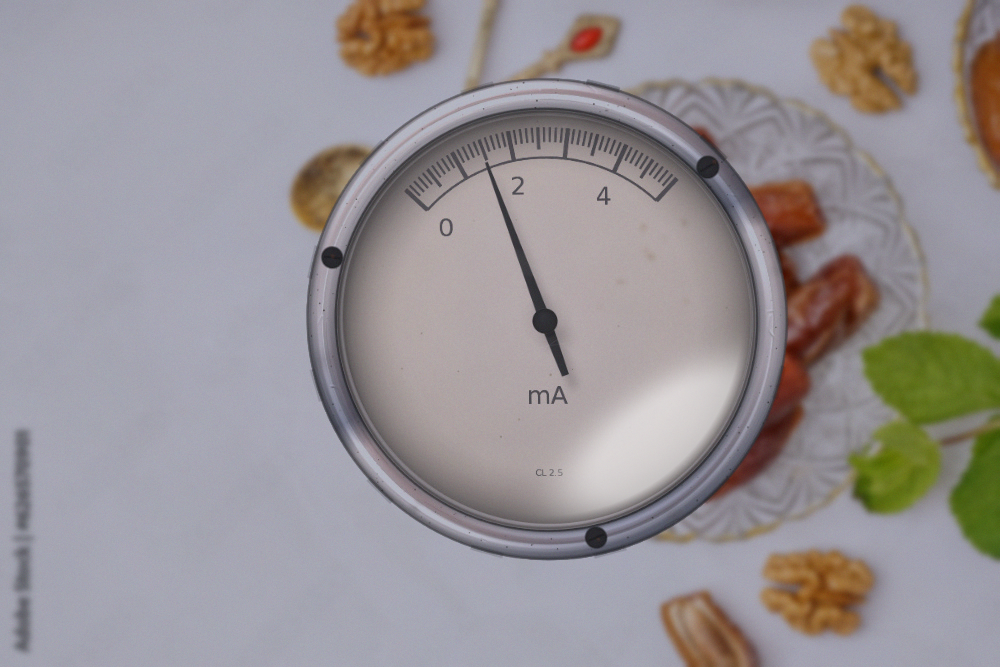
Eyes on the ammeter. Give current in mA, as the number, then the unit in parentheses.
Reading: 1.5 (mA)
